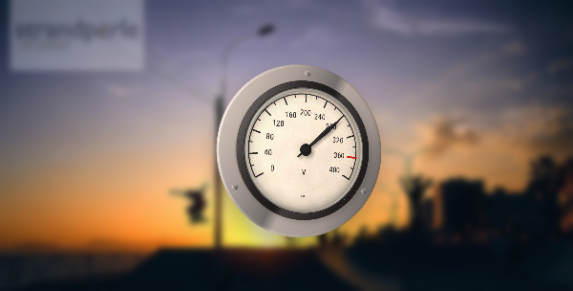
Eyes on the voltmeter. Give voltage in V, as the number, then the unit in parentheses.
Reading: 280 (V)
